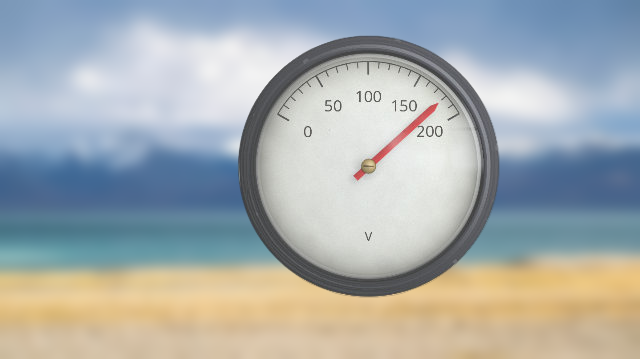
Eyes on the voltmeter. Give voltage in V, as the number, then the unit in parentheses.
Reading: 180 (V)
